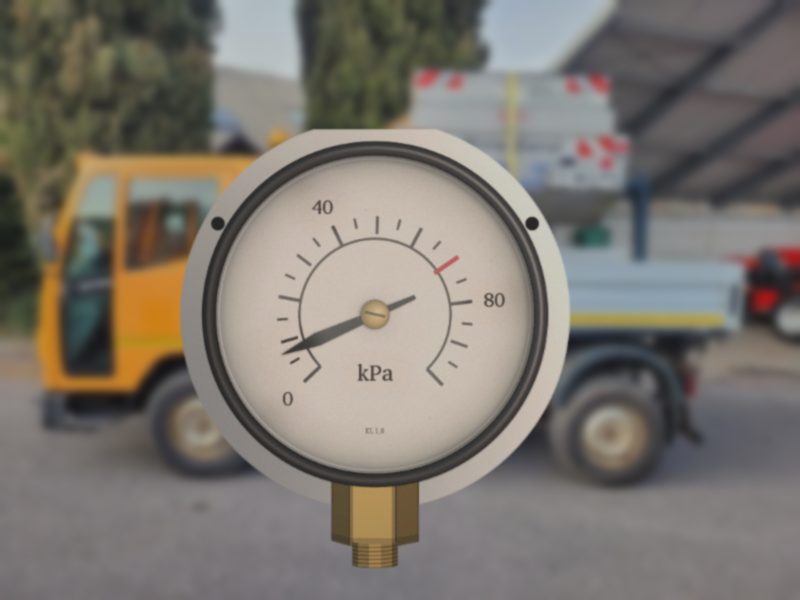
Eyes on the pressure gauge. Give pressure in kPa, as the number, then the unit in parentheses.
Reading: 7.5 (kPa)
